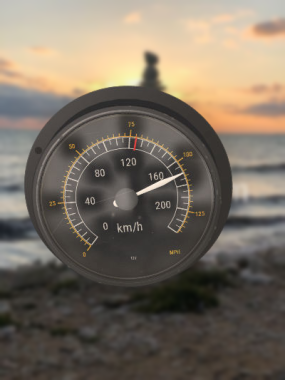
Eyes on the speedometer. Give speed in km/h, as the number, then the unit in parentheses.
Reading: 170 (km/h)
